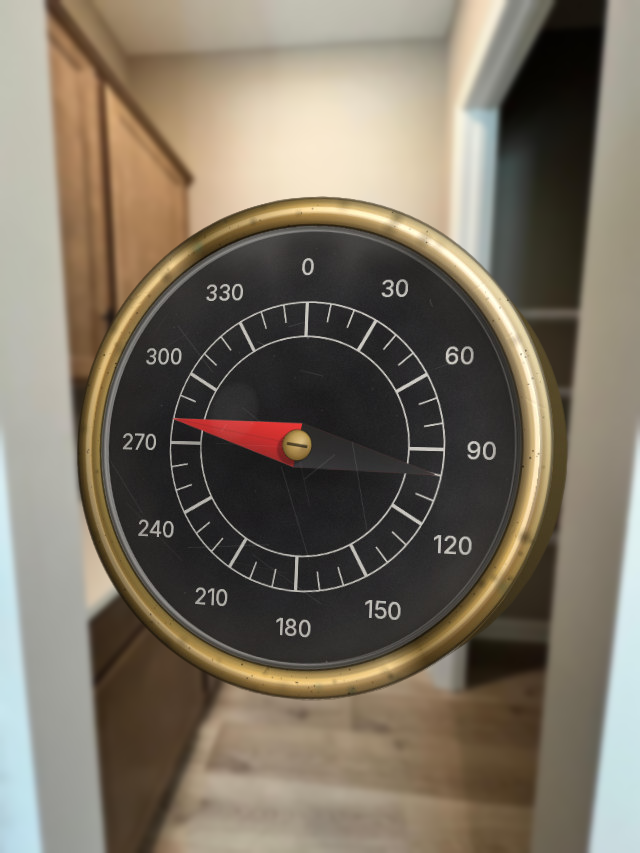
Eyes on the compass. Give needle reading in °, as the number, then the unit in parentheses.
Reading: 280 (°)
